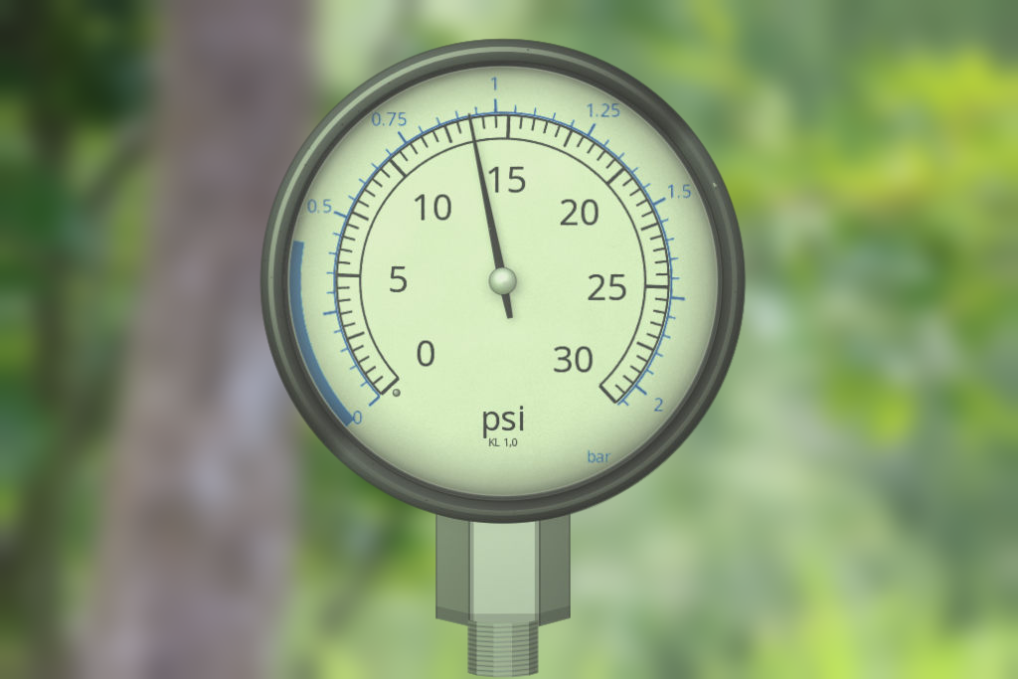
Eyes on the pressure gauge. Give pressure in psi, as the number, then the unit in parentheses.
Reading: 13.5 (psi)
